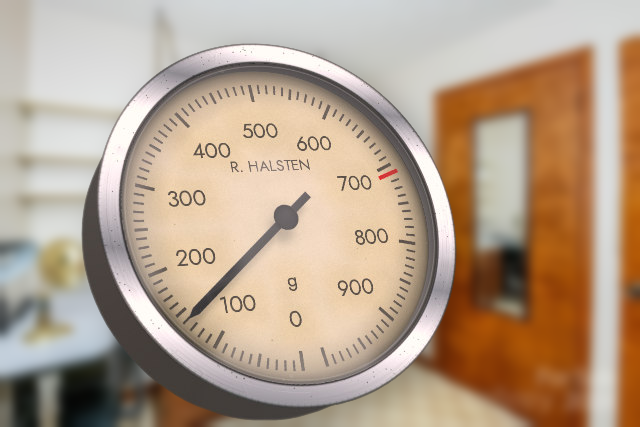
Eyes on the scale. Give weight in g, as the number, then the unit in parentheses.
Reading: 140 (g)
